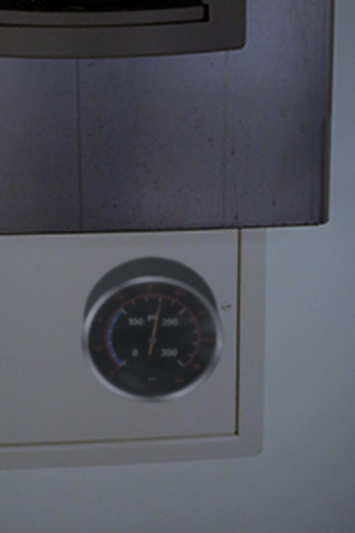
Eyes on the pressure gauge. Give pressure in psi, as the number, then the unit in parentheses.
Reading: 160 (psi)
